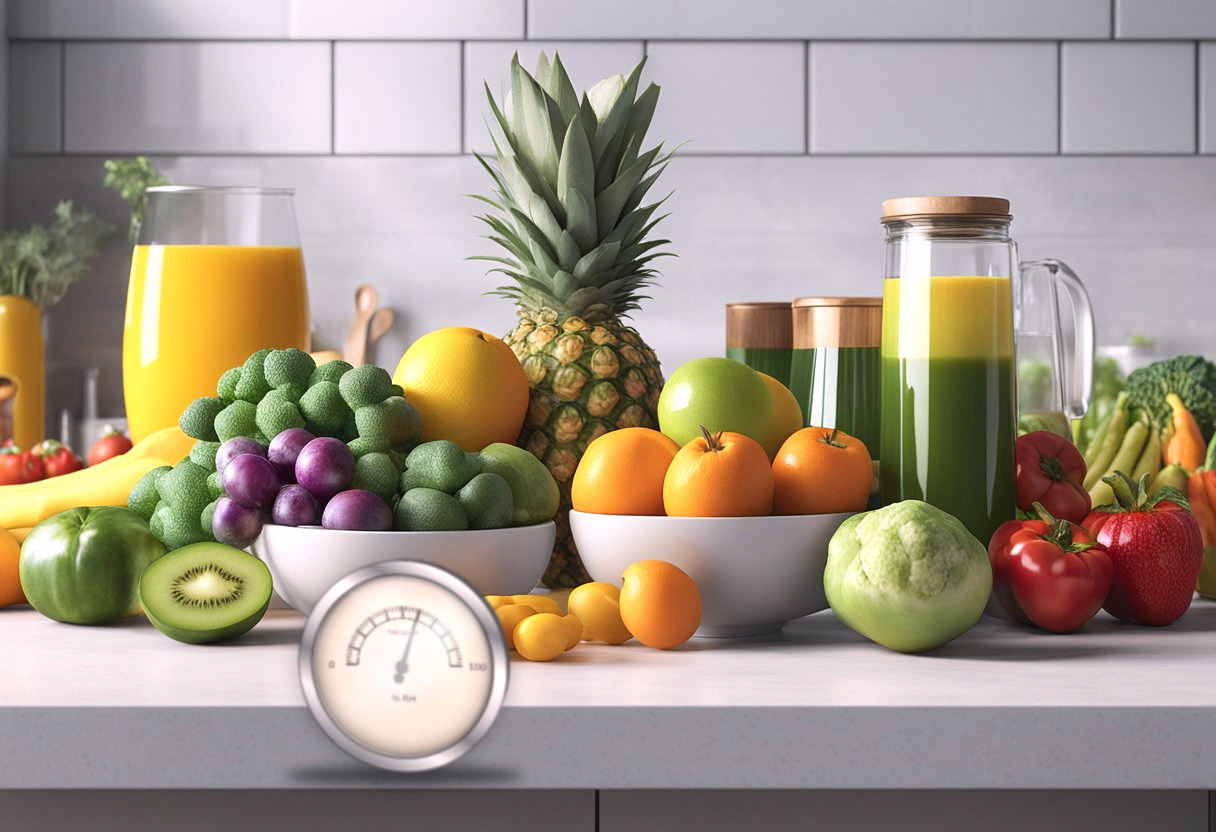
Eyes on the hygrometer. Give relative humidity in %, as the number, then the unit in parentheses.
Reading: 60 (%)
